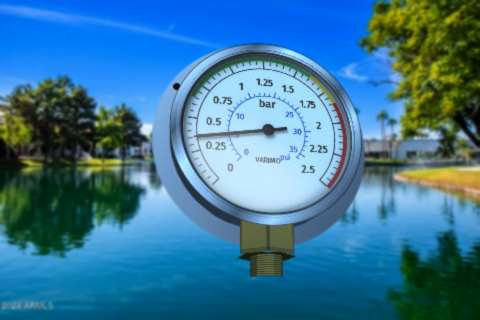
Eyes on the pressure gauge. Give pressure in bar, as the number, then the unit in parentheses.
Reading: 0.35 (bar)
